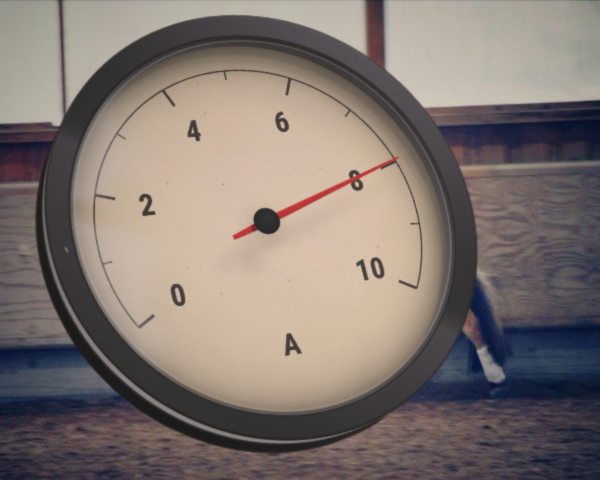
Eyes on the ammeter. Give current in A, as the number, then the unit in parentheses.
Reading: 8 (A)
